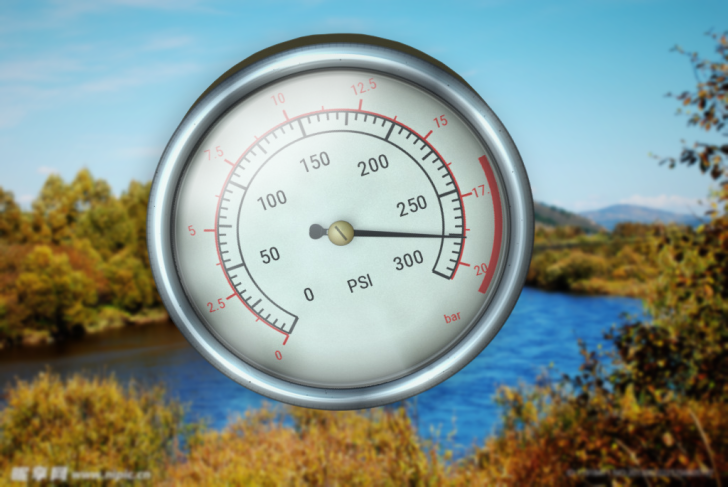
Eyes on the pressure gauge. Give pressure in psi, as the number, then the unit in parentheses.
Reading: 275 (psi)
